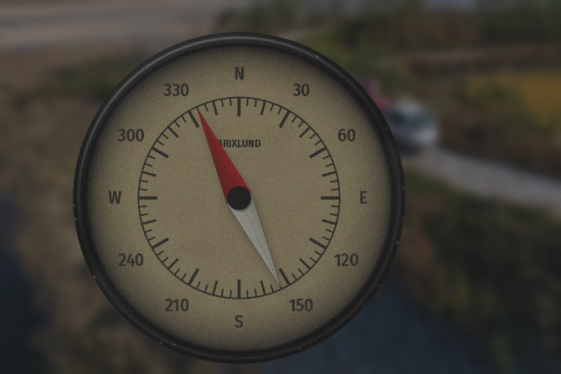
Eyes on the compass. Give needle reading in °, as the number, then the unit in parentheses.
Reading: 335 (°)
